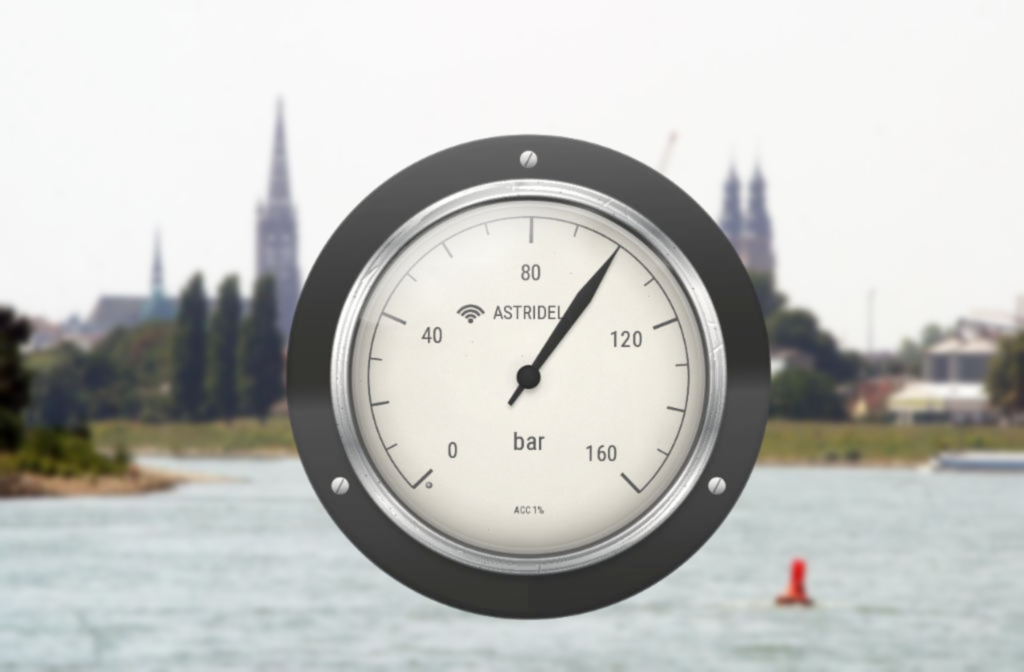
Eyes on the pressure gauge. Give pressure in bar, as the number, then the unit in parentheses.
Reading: 100 (bar)
